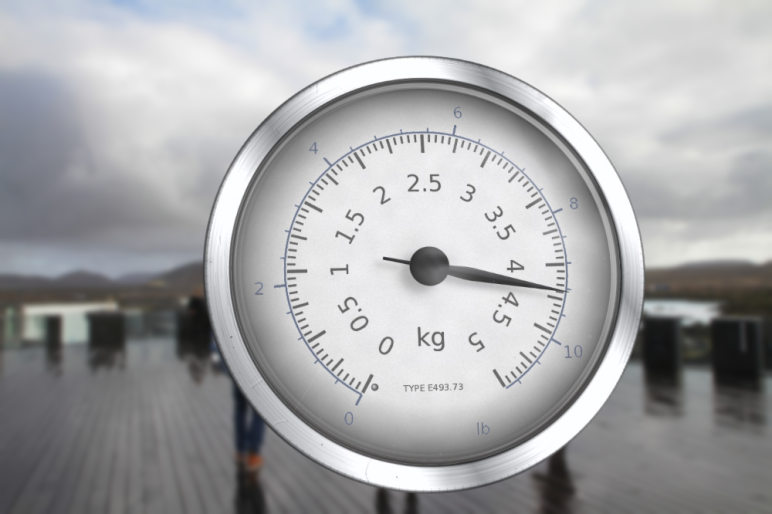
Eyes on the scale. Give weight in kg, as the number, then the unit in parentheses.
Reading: 4.2 (kg)
